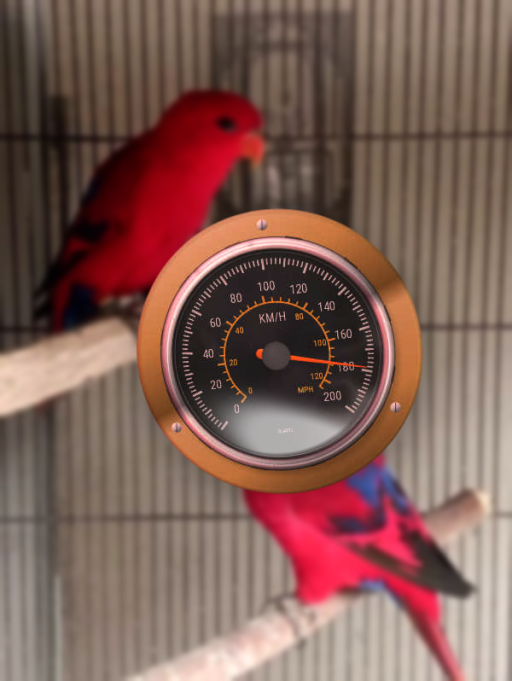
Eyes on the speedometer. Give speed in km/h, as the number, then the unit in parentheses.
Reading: 178 (km/h)
